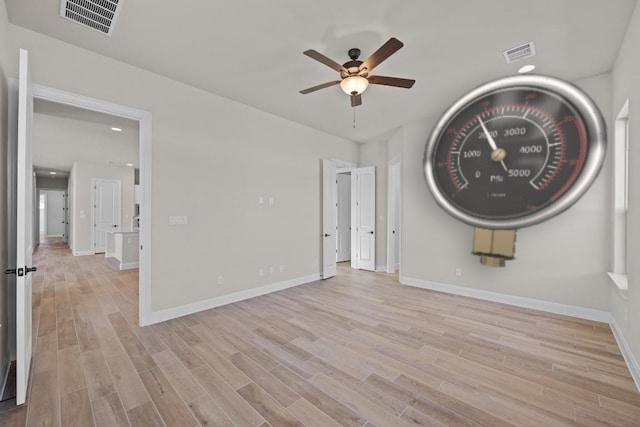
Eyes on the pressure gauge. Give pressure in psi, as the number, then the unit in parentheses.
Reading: 2000 (psi)
